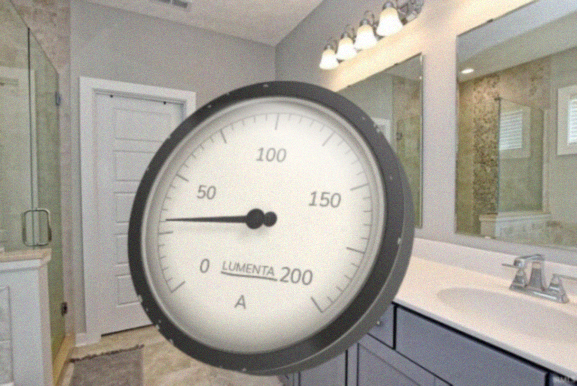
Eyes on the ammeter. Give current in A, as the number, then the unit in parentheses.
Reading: 30 (A)
